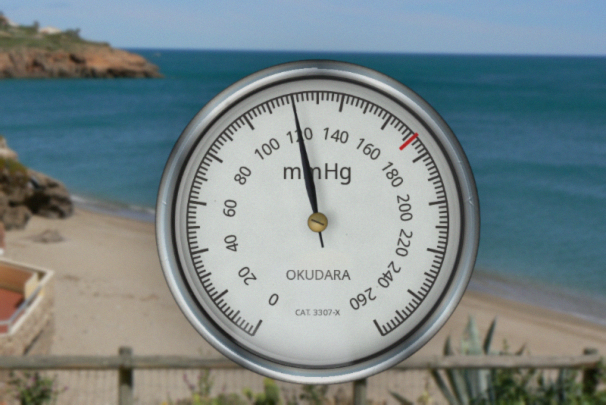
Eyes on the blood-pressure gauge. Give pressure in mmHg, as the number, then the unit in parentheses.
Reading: 120 (mmHg)
